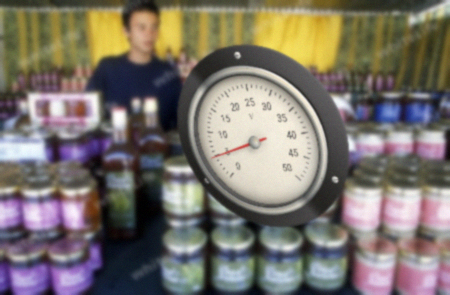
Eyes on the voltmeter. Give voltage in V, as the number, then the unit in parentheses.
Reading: 5 (V)
